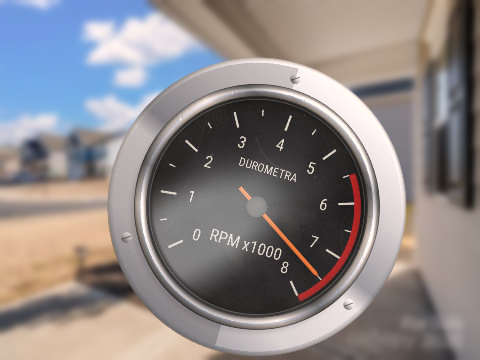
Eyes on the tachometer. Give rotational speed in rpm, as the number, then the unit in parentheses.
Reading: 7500 (rpm)
